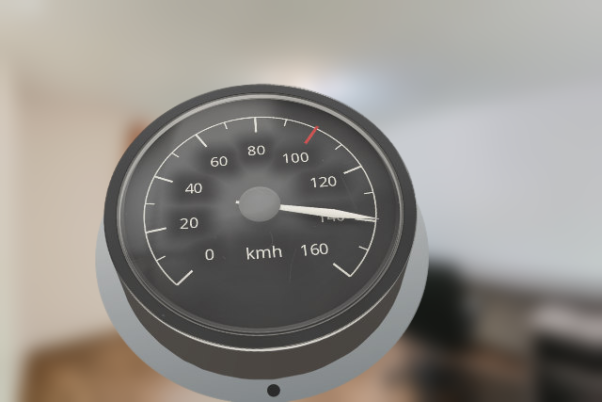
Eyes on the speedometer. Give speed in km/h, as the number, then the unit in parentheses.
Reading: 140 (km/h)
